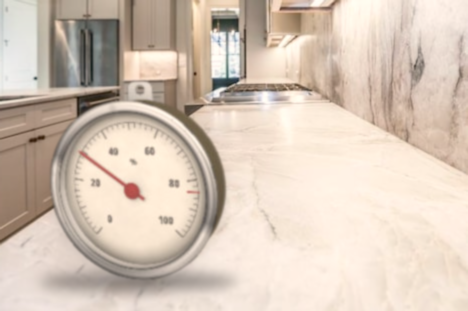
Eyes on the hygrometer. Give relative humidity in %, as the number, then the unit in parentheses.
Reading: 30 (%)
